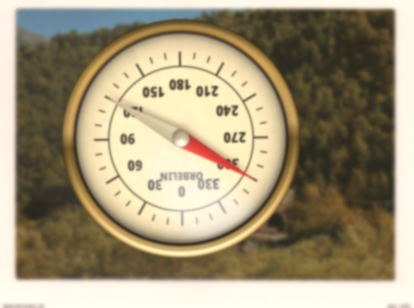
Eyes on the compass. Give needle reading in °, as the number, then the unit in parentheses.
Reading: 300 (°)
